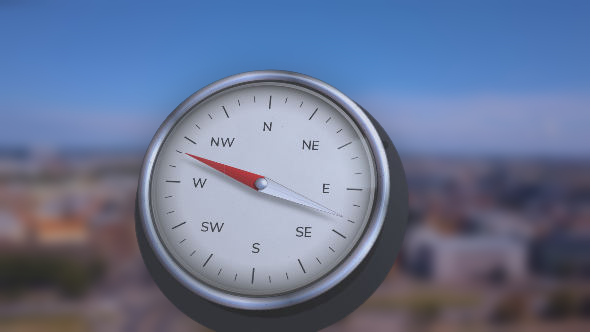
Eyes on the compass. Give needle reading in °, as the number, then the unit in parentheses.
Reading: 290 (°)
